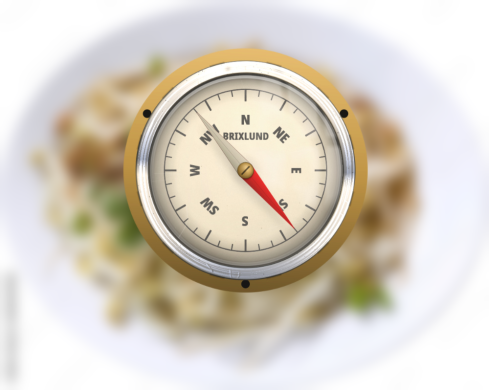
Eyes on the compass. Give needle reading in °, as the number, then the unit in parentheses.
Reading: 140 (°)
